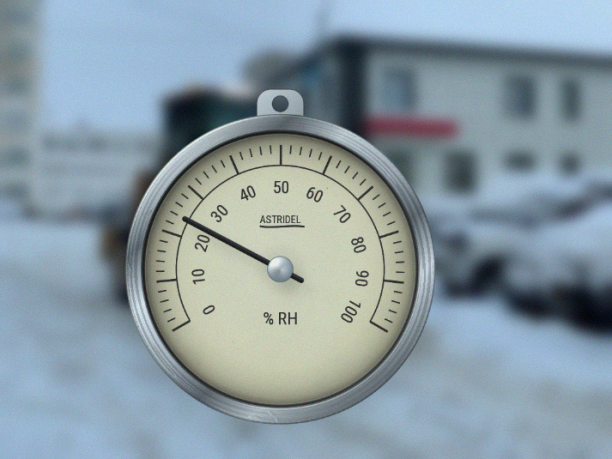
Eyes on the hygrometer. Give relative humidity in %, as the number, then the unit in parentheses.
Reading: 24 (%)
